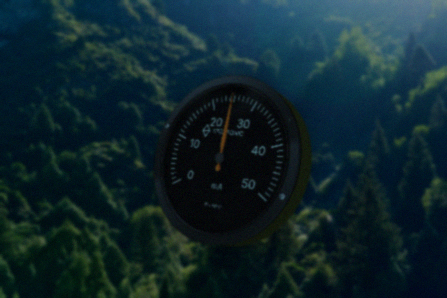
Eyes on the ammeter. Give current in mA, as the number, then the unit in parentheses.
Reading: 25 (mA)
